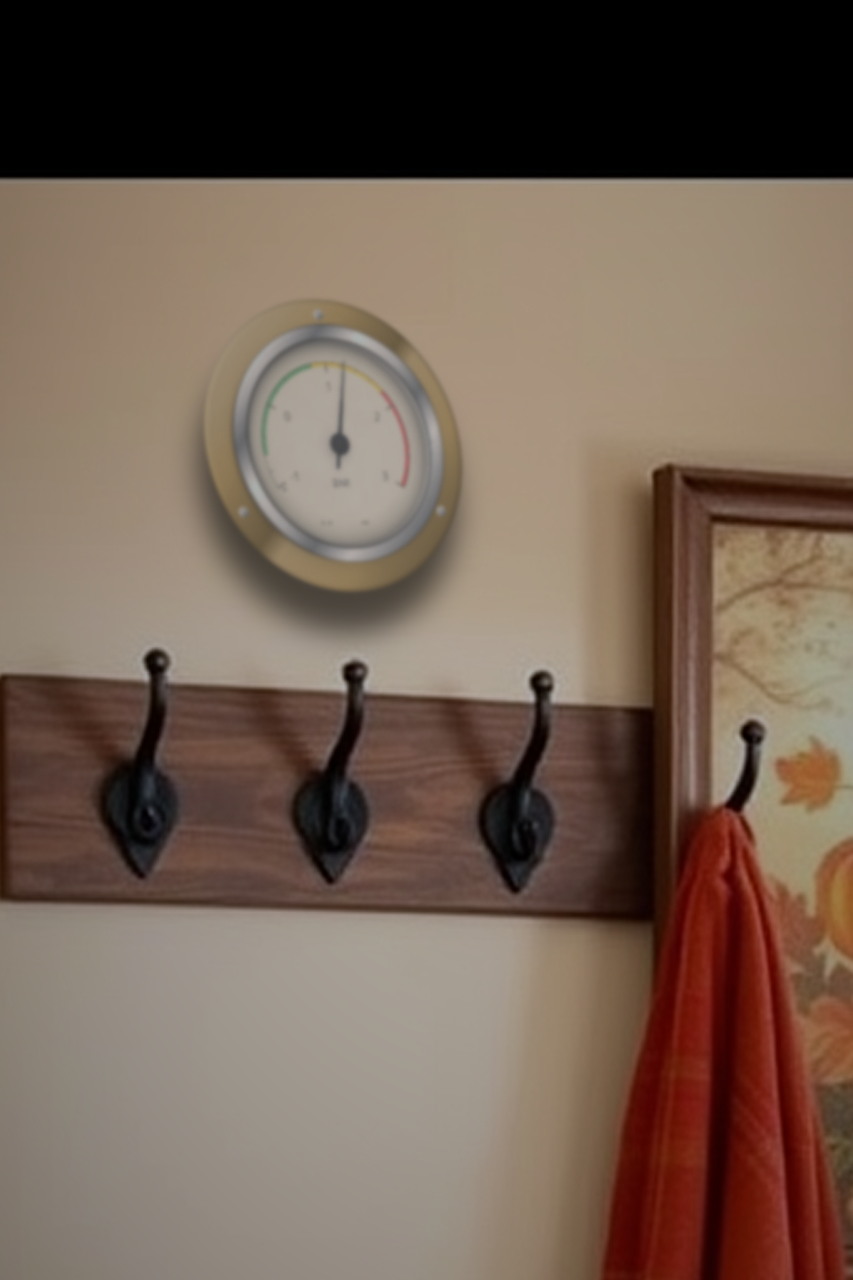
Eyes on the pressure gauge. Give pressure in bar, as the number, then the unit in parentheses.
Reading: 1.2 (bar)
